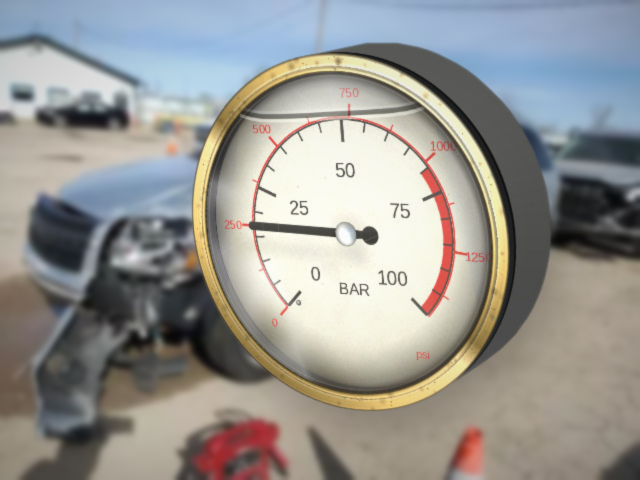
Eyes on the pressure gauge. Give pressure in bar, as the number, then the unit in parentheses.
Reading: 17.5 (bar)
